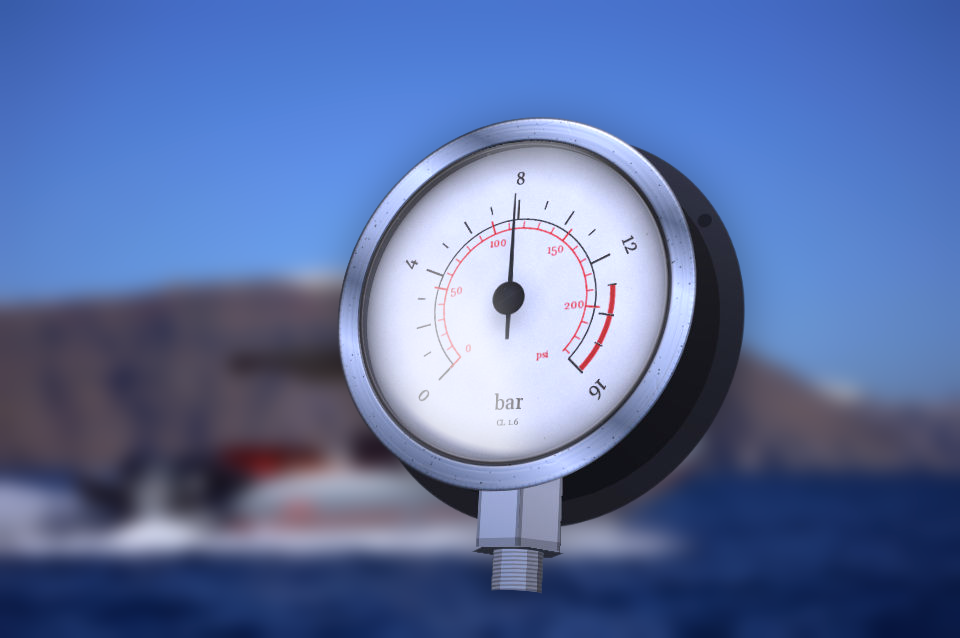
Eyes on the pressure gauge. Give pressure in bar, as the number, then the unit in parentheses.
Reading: 8 (bar)
